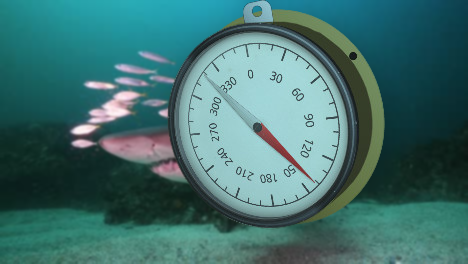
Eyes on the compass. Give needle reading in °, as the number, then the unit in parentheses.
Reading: 140 (°)
